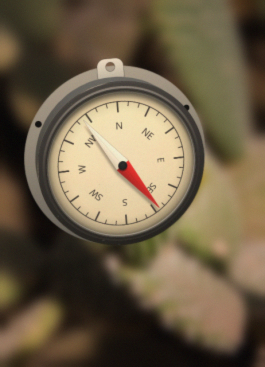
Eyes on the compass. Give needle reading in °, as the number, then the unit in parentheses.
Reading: 145 (°)
